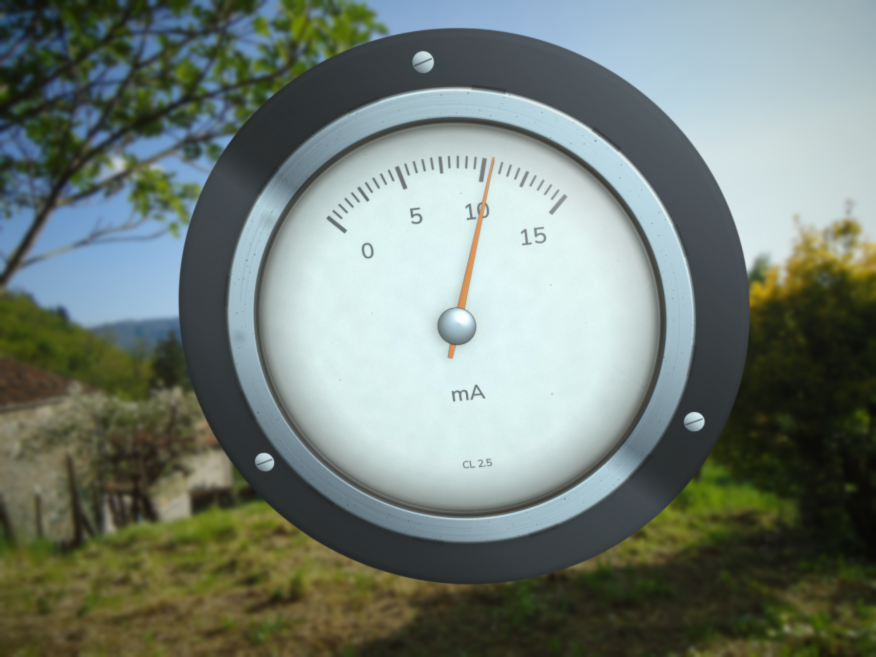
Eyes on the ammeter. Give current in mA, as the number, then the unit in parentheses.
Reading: 10.5 (mA)
